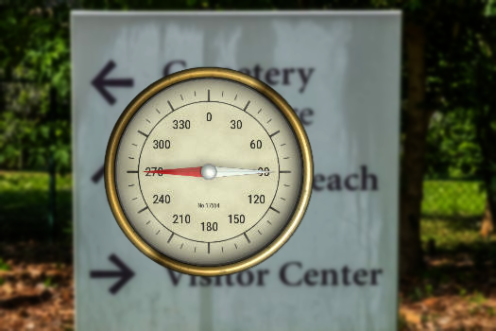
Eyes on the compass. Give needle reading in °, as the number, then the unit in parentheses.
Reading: 270 (°)
